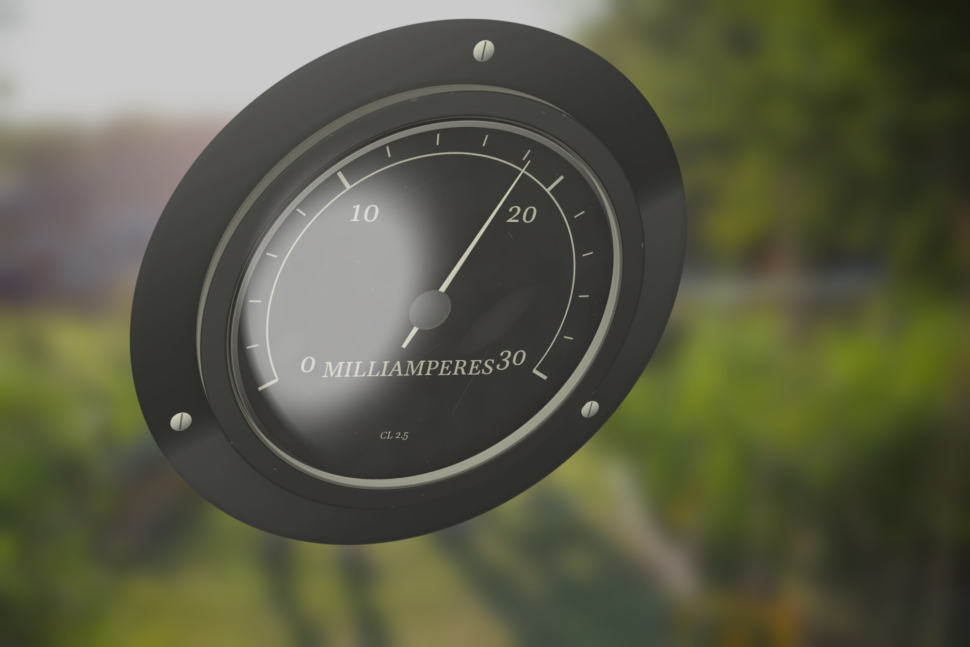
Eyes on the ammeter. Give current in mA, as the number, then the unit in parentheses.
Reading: 18 (mA)
